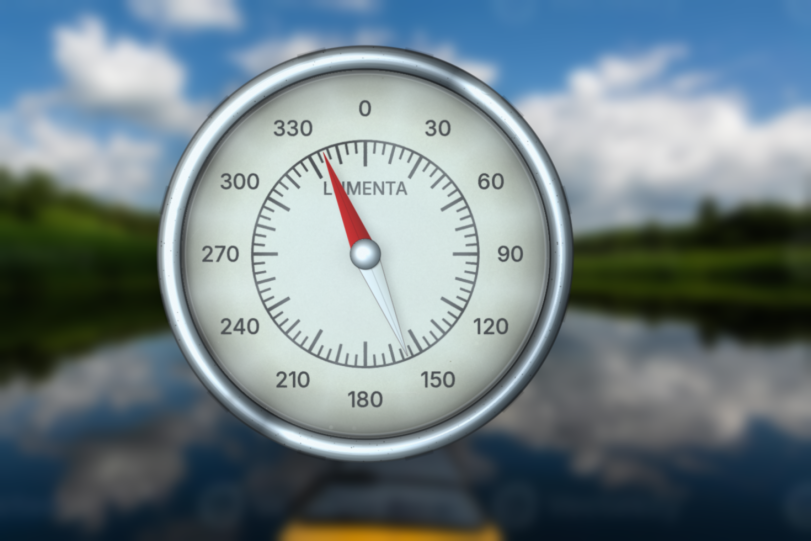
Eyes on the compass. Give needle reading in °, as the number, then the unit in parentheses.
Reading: 337.5 (°)
